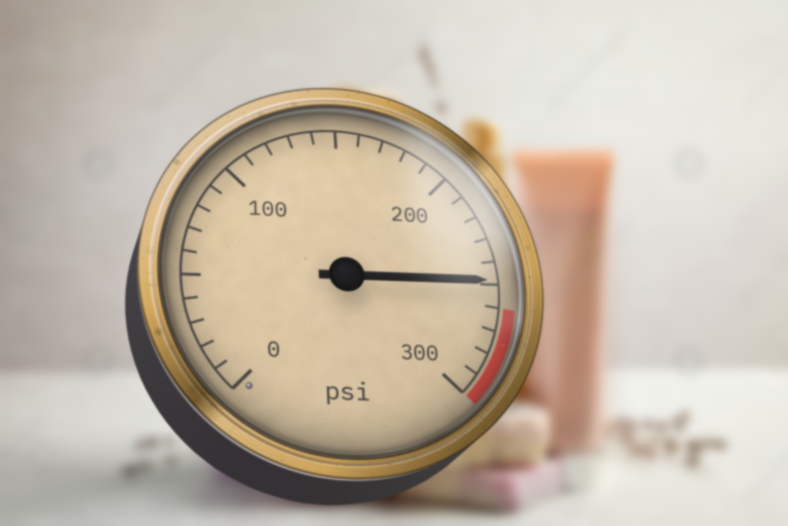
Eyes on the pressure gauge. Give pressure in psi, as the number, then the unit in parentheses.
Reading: 250 (psi)
